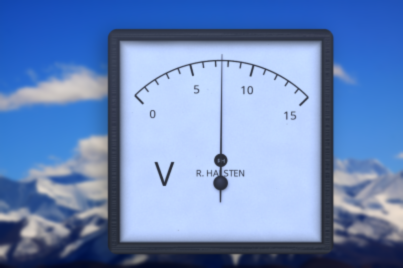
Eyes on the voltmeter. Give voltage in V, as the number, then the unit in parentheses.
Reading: 7.5 (V)
